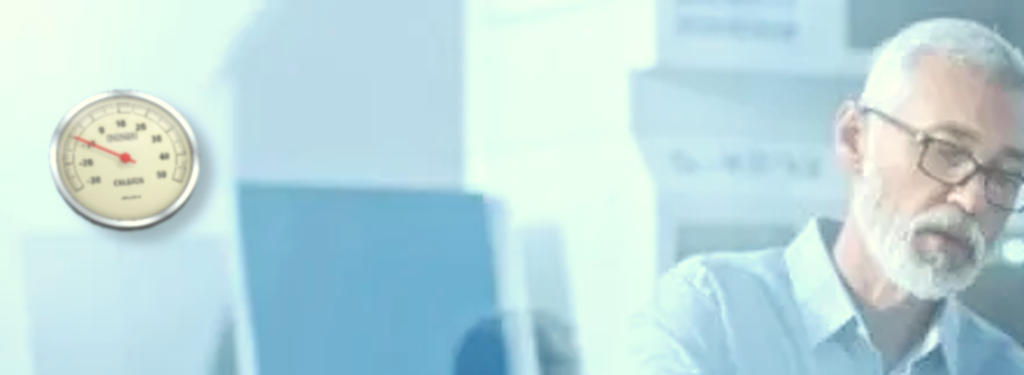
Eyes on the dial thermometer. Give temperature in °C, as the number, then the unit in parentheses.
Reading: -10 (°C)
